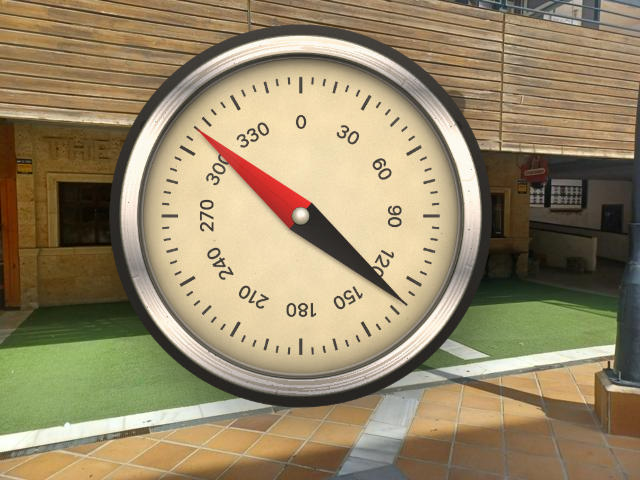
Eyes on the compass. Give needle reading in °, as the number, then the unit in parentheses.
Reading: 310 (°)
